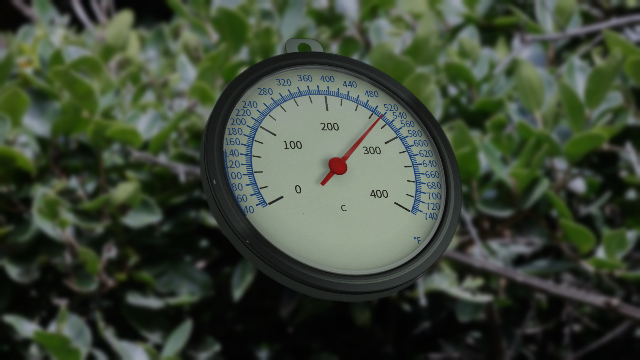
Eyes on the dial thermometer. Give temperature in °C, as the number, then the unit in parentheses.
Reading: 270 (°C)
